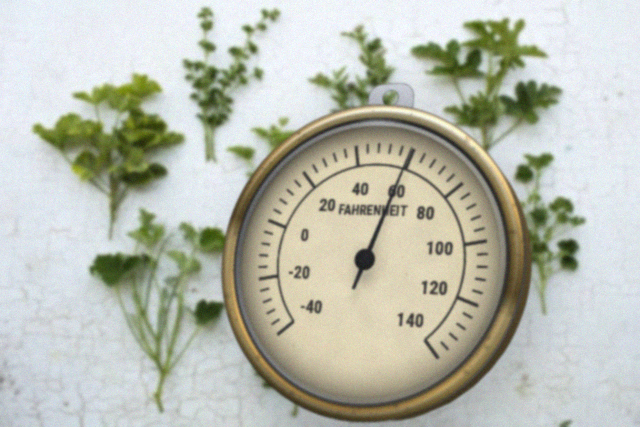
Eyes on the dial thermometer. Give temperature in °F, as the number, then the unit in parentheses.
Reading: 60 (°F)
